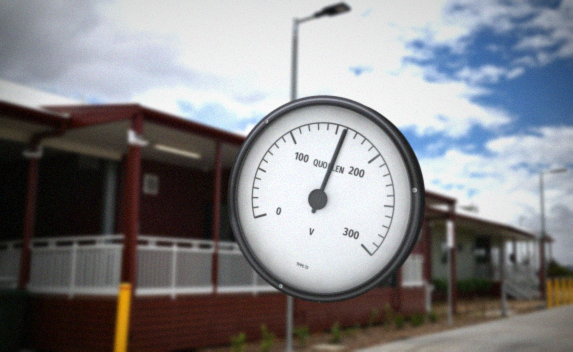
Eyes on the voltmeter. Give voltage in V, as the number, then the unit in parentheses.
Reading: 160 (V)
